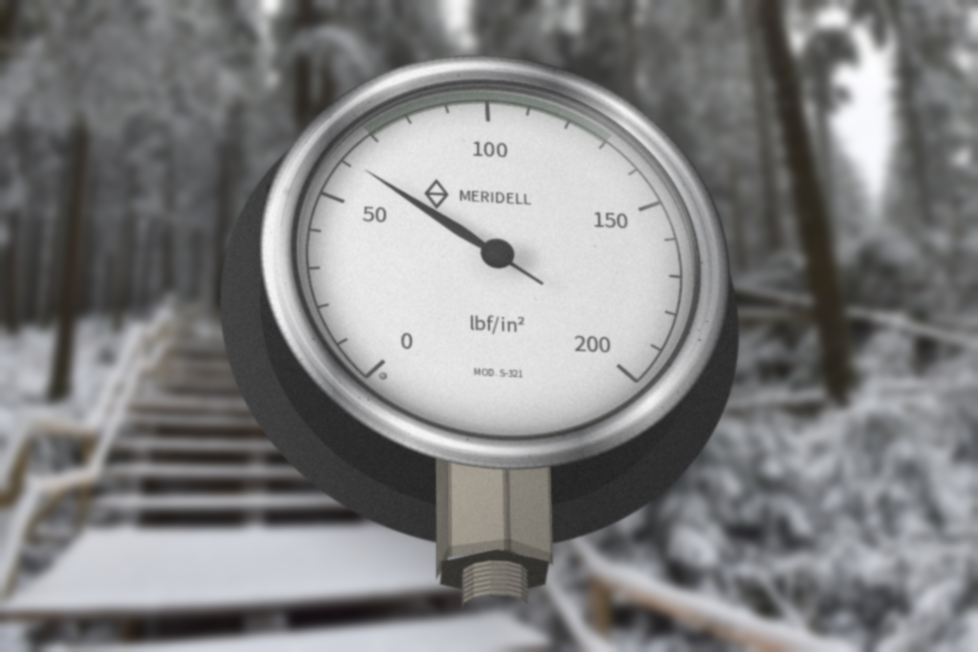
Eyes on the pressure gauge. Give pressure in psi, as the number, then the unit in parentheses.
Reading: 60 (psi)
